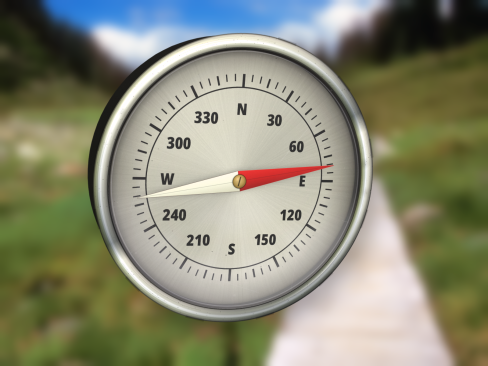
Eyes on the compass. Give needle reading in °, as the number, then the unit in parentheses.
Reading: 80 (°)
